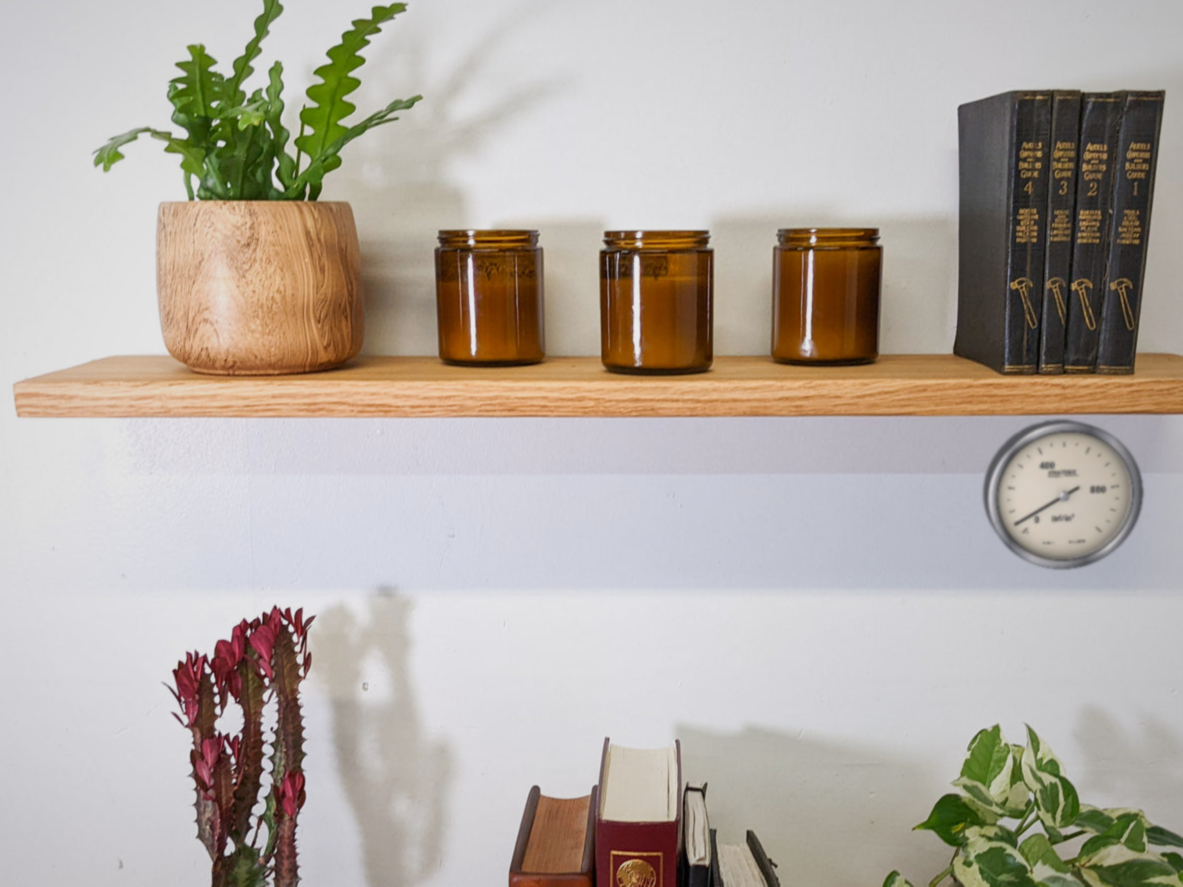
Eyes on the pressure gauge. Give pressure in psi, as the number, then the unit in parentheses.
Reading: 50 (psi)
